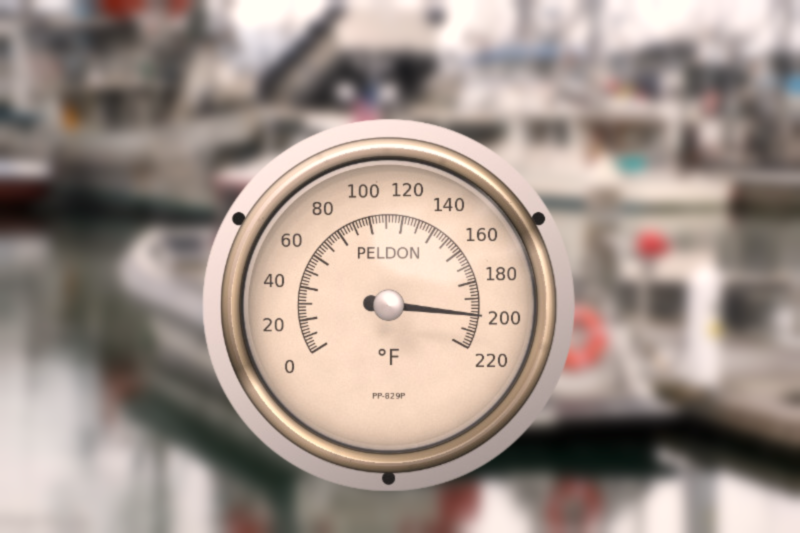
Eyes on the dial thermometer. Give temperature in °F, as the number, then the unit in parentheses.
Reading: 200 (°F)
